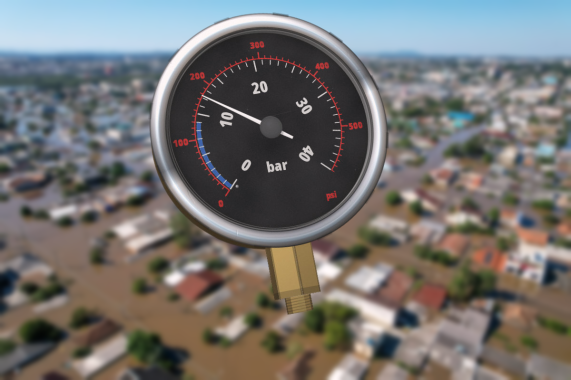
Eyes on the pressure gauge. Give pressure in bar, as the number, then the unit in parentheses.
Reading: 12 (bar)
